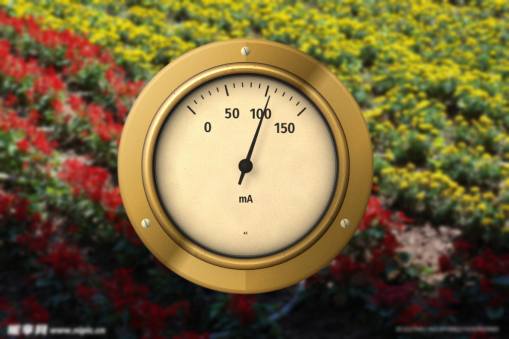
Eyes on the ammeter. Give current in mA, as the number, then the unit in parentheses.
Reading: 105 (mA)
